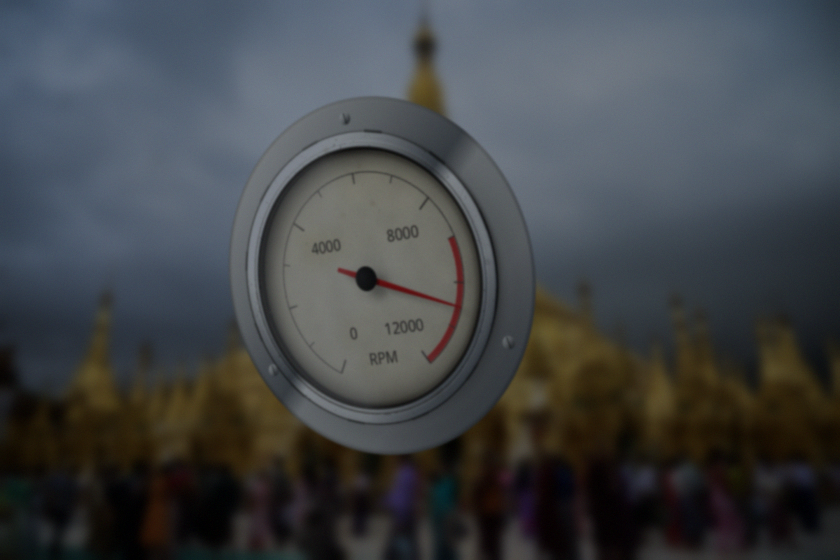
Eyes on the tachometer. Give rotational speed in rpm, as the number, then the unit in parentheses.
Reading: 10500 (rpm)
